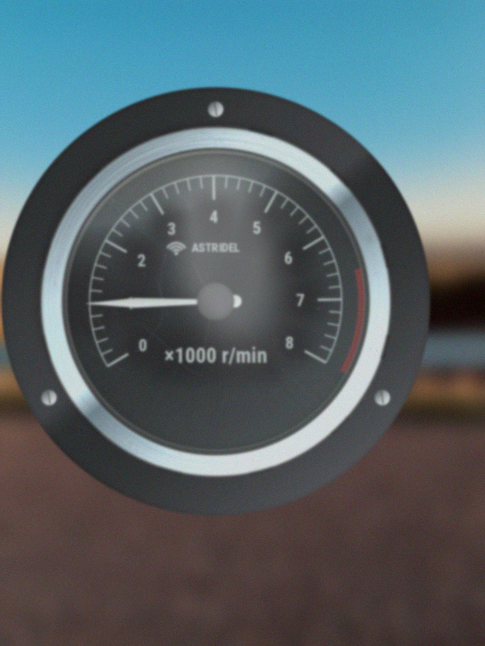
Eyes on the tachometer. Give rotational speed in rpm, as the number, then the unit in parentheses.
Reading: 1000 (rpm)
